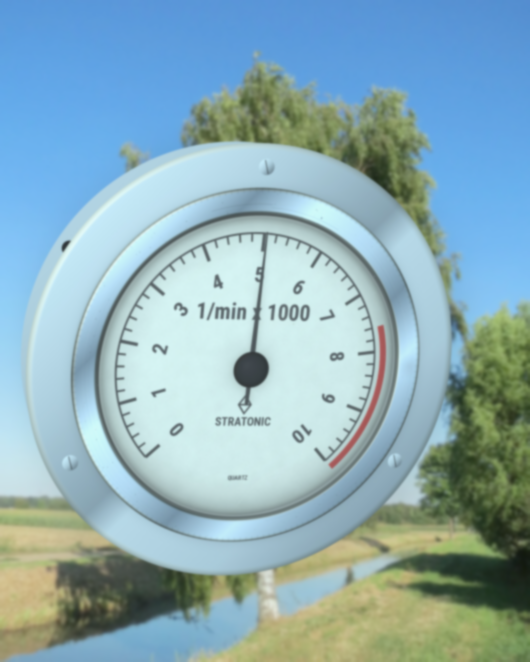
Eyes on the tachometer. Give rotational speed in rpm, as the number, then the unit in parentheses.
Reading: 5000 (rpm)
